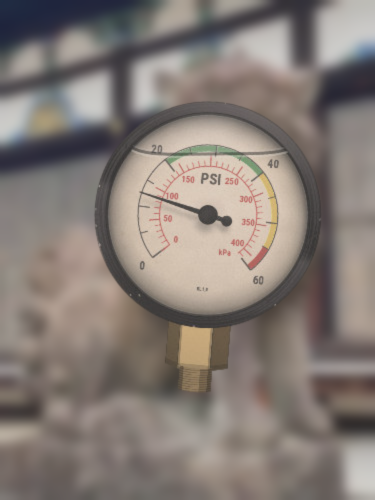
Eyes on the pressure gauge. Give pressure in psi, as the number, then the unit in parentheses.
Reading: 12.5 (psi)
